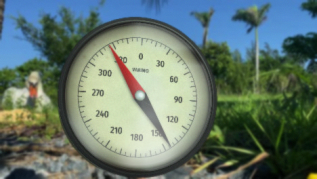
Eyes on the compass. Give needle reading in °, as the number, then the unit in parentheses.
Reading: 325 (°)
